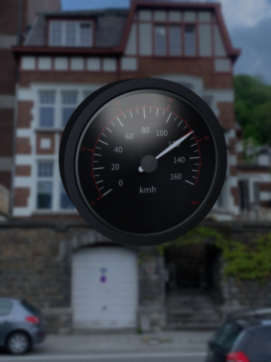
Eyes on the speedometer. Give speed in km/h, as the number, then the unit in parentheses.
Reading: 120 (km/h)
